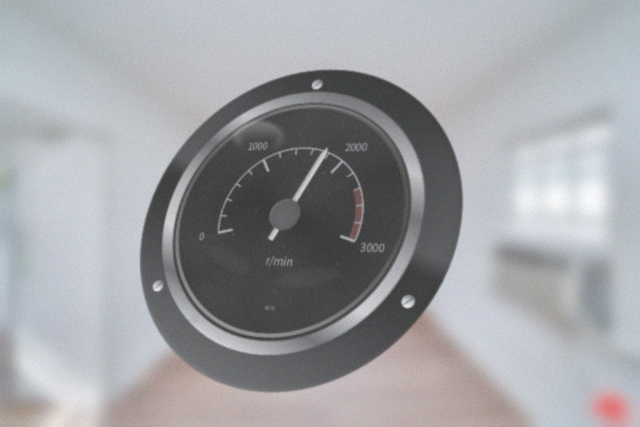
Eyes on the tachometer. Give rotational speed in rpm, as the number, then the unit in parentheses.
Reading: 1800 (rpm)
